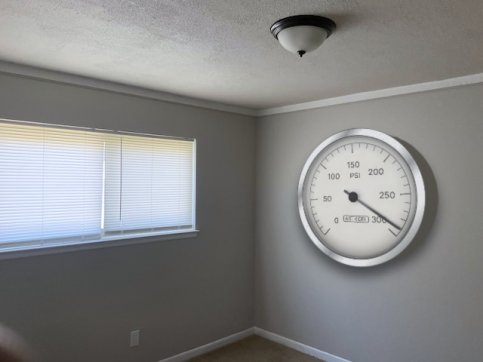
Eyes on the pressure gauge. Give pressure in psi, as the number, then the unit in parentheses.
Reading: 290 (psi)
